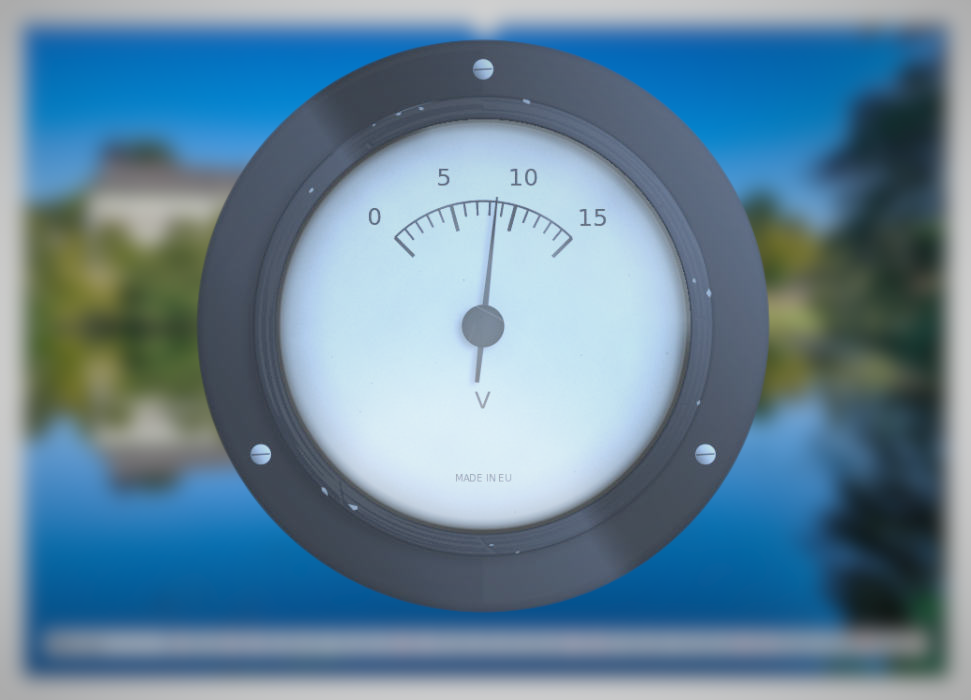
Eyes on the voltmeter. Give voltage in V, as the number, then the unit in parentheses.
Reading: 8.5 (V)
